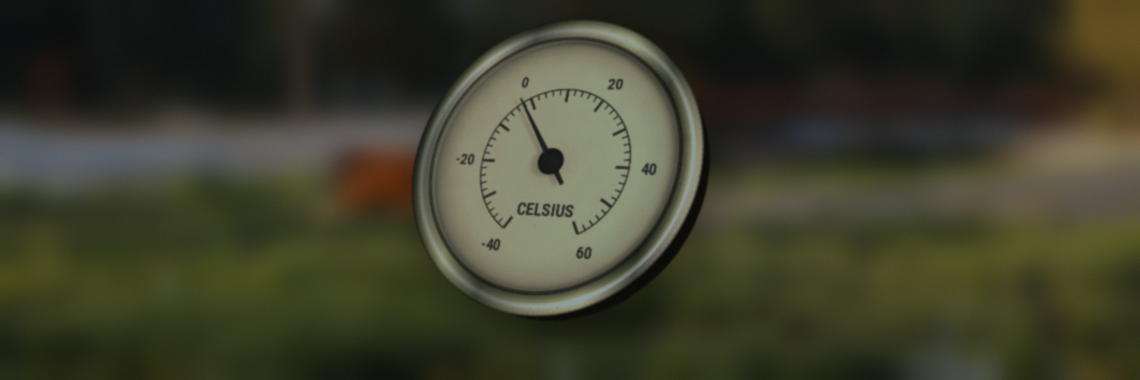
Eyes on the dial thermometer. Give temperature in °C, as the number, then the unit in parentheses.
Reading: -2 (°C)
